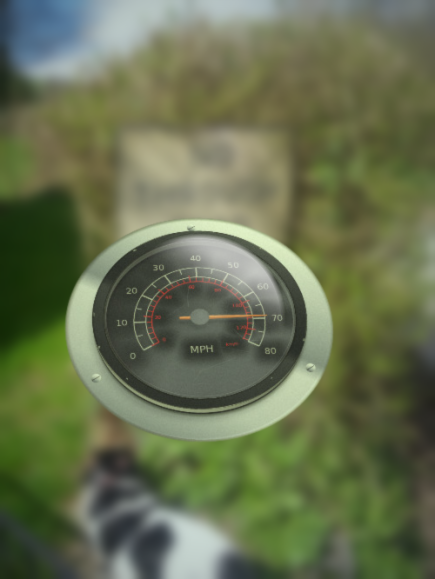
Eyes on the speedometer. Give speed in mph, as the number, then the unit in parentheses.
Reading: 70 (mph)
